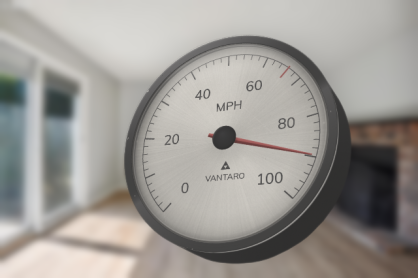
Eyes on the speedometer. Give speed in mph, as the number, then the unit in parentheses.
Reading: 90 (mph)
